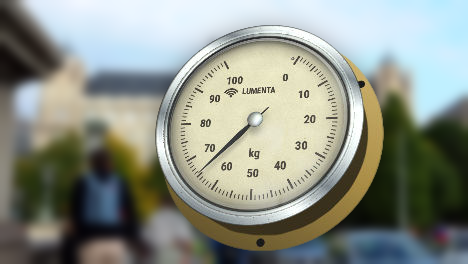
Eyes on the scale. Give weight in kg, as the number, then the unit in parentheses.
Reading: 65 (kg)
